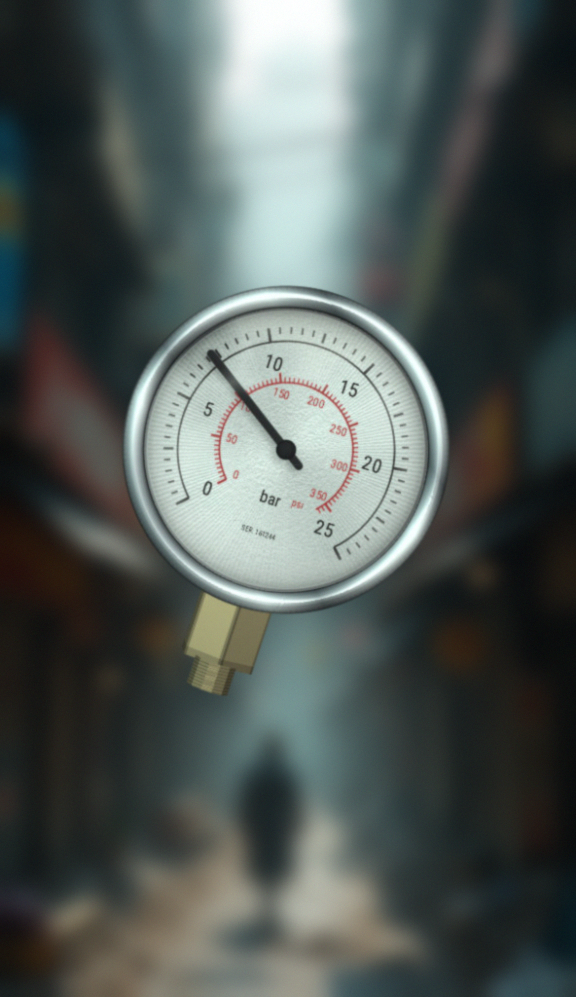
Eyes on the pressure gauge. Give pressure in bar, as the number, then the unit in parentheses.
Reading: 7.25 (bar)
